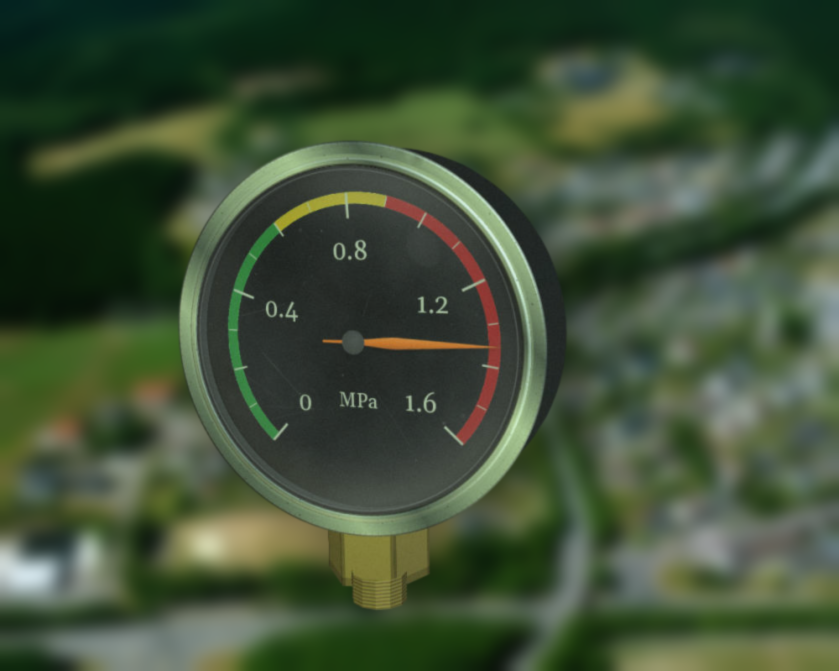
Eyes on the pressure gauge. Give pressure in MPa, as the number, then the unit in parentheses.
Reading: 1.35 (MPa)
